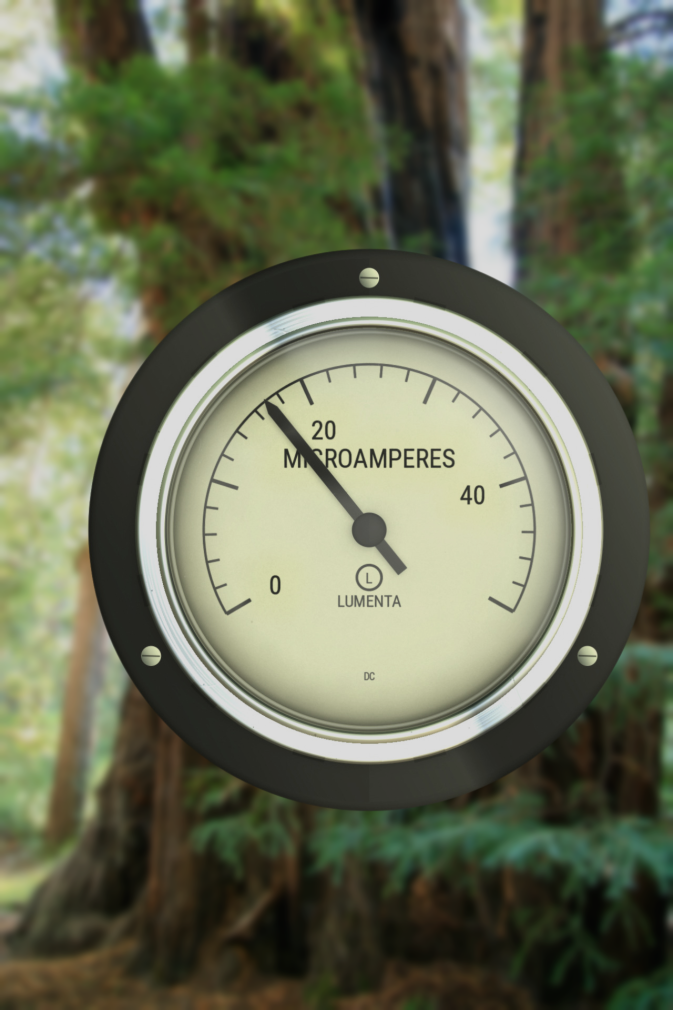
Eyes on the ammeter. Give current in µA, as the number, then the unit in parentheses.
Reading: 17 (µA)
